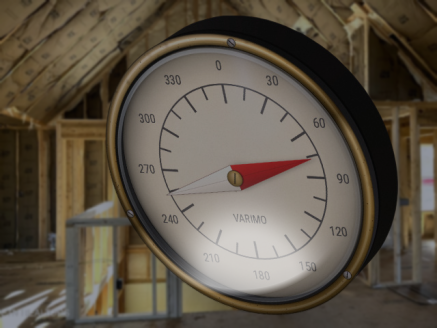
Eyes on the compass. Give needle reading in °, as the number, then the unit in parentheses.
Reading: 75 (°)
